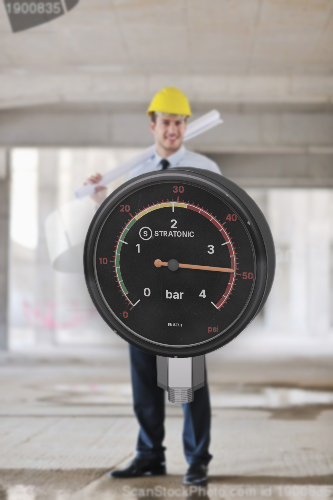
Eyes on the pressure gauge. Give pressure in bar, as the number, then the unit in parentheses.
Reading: 3.4 (bar)
